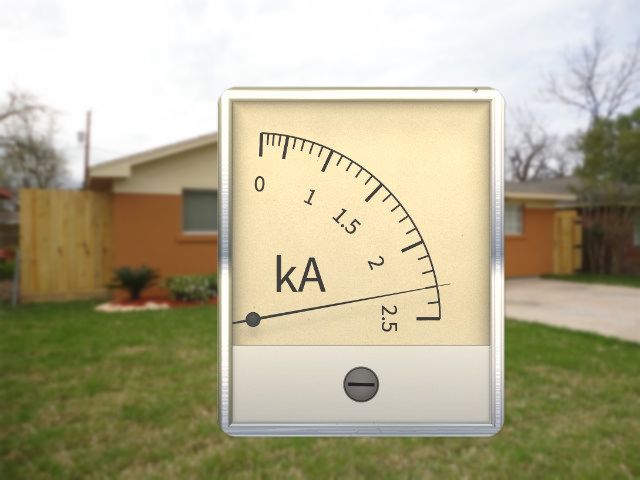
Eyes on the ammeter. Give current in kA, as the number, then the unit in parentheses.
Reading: 2.3 (kA)
